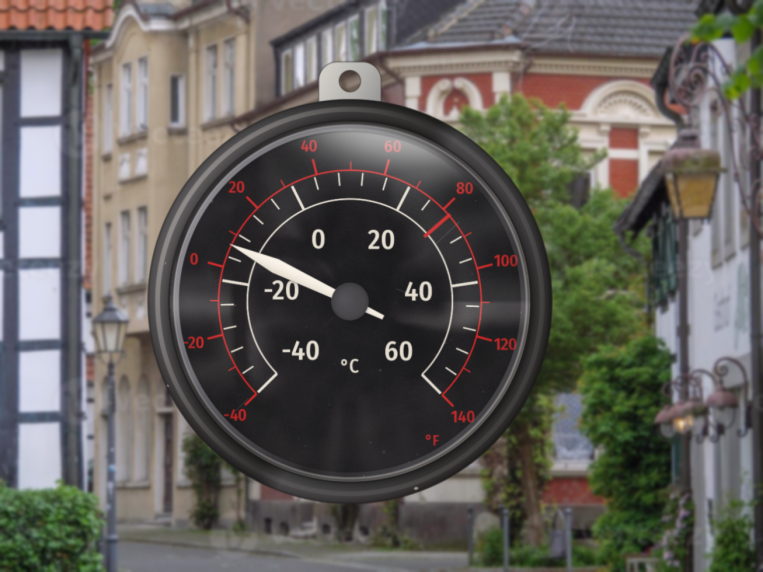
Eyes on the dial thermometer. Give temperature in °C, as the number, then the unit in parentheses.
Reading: -14 (°C)
